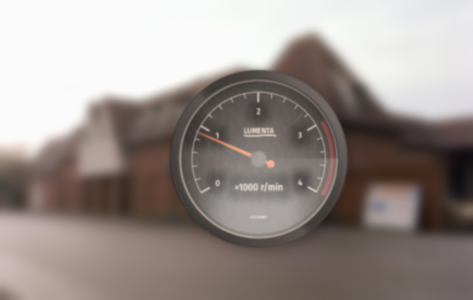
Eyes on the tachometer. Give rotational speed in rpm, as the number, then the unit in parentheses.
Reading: 900 (rpm)
